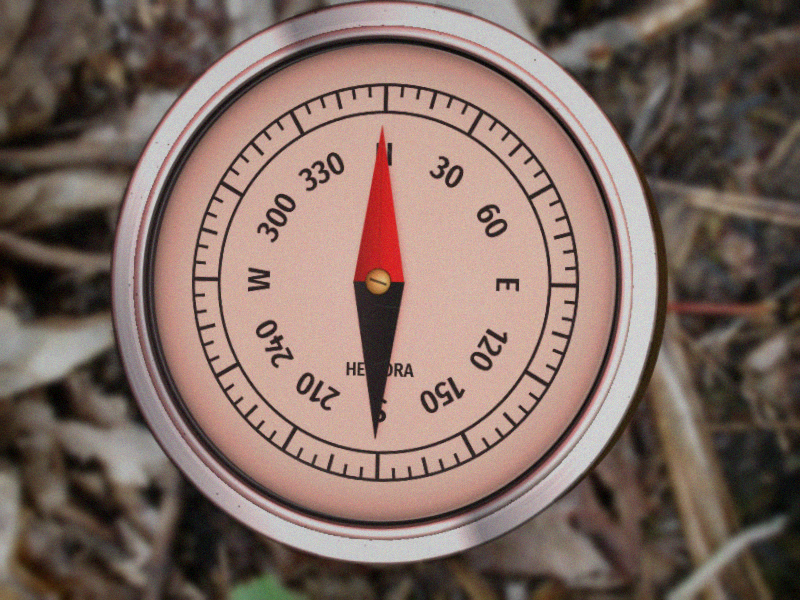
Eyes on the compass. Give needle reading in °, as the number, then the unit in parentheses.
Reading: 0 (°)
